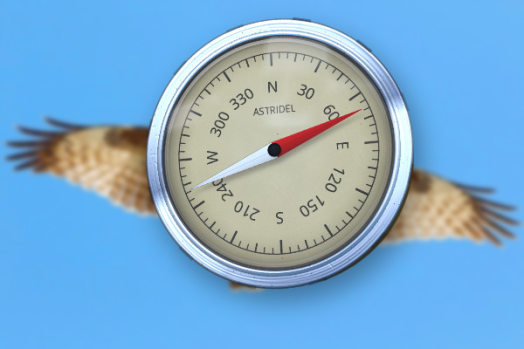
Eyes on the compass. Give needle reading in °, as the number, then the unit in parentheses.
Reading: 70 (°)
